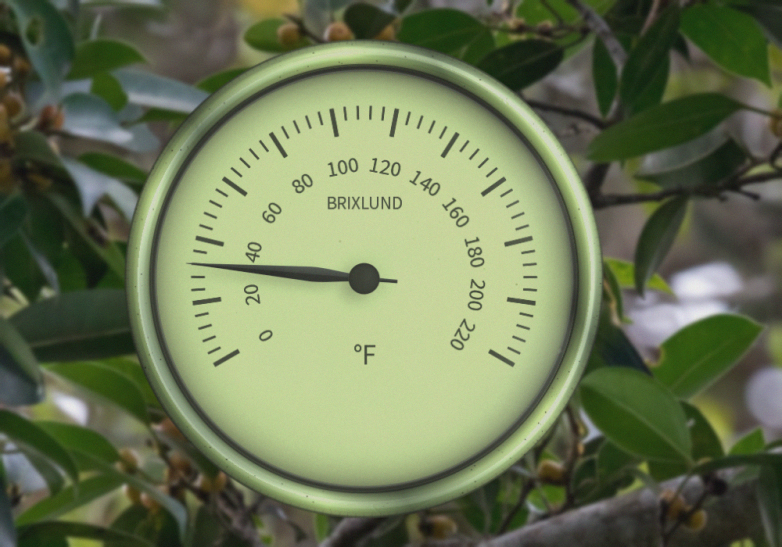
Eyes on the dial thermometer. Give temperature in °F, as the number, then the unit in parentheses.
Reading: 32 (°F)
